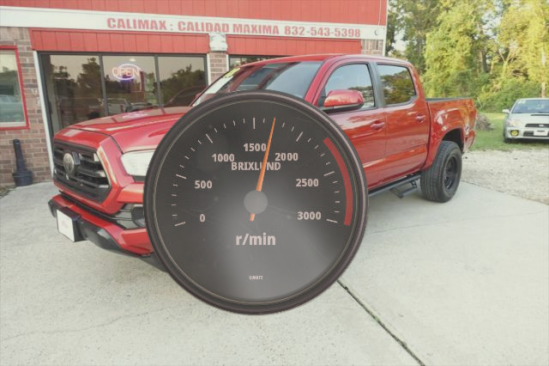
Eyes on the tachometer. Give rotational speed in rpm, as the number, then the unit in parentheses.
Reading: 1700 (rpm)
